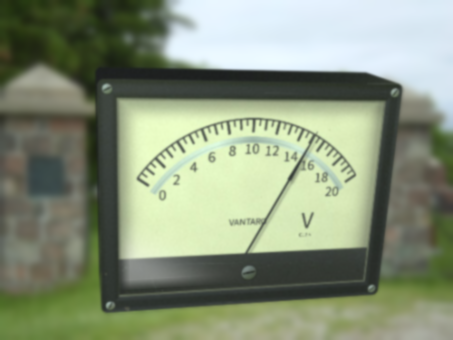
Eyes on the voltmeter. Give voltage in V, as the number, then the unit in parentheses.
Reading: 15 (V)
